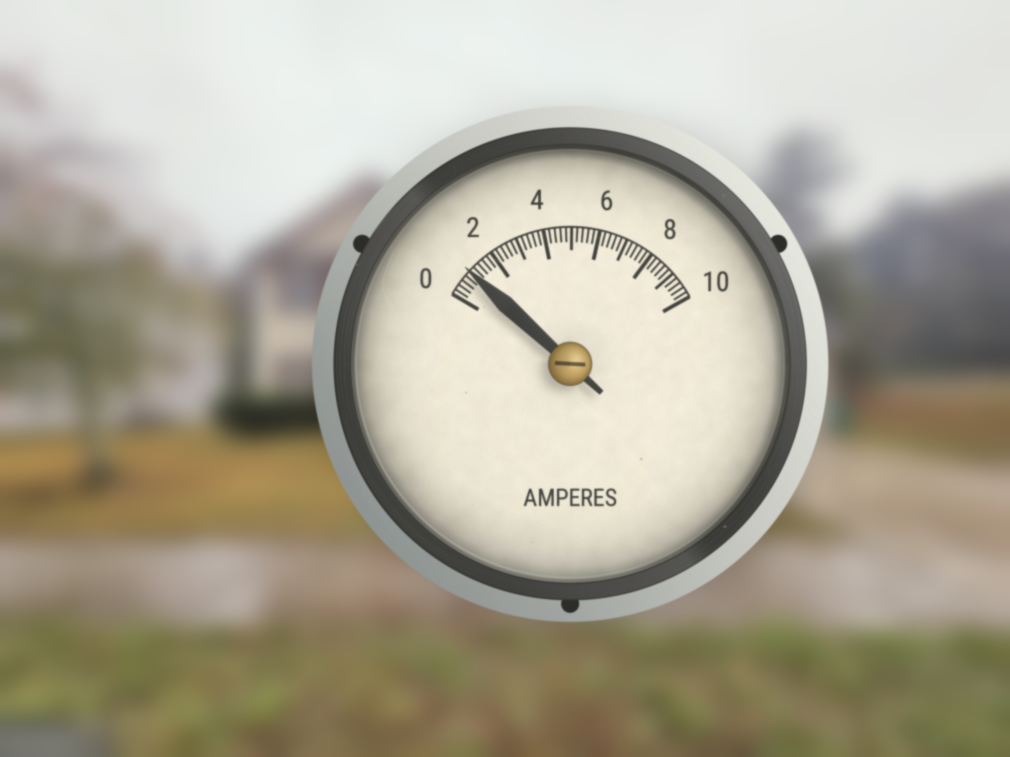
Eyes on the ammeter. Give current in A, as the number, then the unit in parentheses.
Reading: 1 (A)
